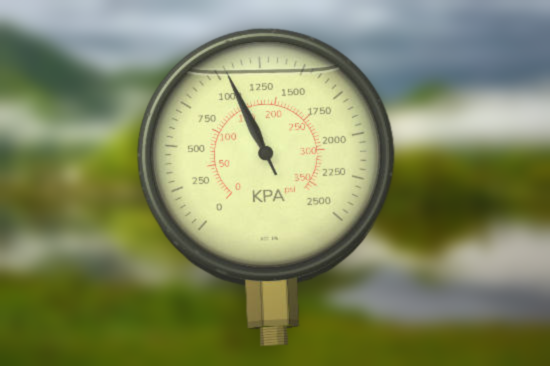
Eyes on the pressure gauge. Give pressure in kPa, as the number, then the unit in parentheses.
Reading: 1050 (kPa)
